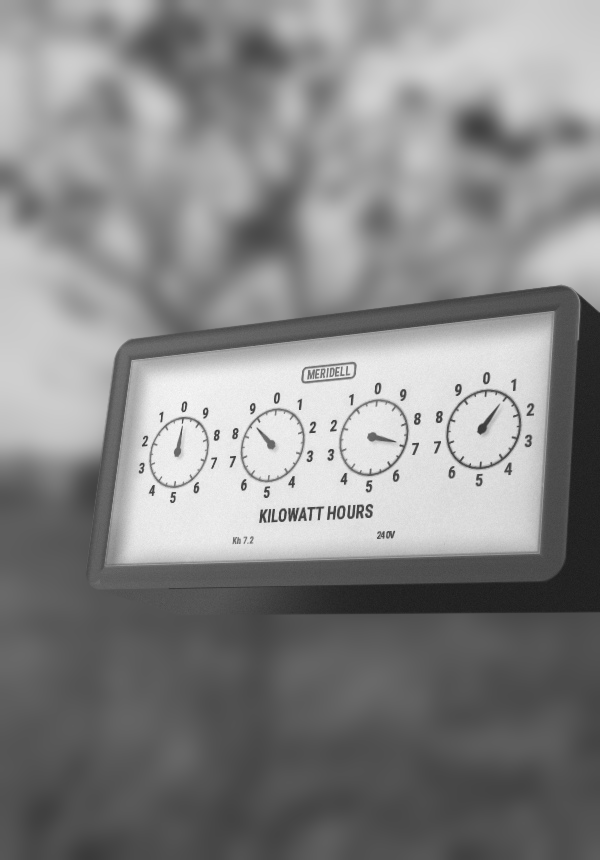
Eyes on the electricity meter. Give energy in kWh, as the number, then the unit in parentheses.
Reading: 9871 (kWh)
